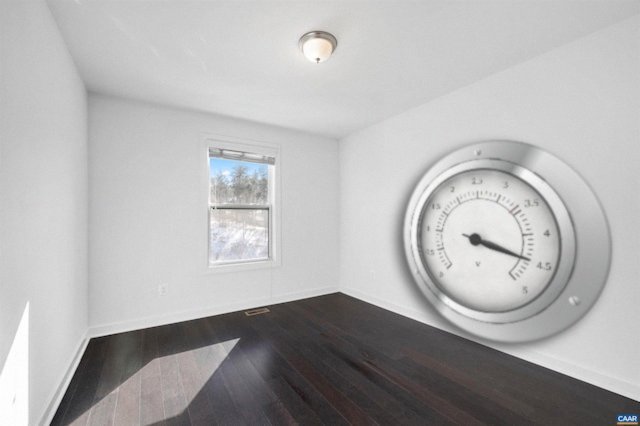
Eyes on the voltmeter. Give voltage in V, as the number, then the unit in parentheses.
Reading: 4.5 (V)
